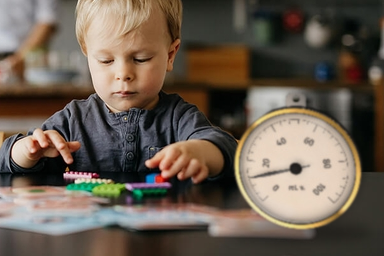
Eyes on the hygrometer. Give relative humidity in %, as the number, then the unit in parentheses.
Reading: 12 (%)
